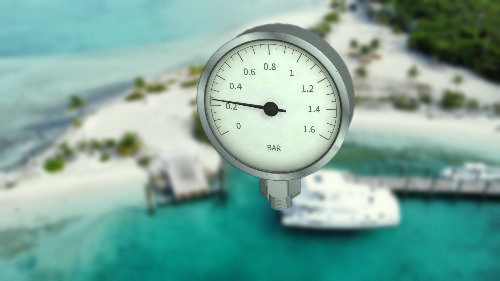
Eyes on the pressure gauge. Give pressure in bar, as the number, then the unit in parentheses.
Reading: 0.25 (bar)
